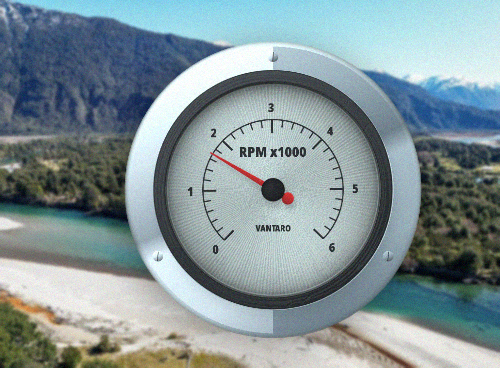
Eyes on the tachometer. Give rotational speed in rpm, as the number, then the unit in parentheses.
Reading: 1700 (rpm)
